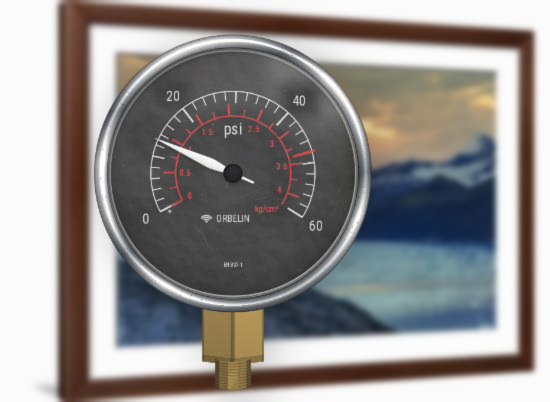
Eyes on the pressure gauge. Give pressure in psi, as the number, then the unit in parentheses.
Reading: 13 (psi)
